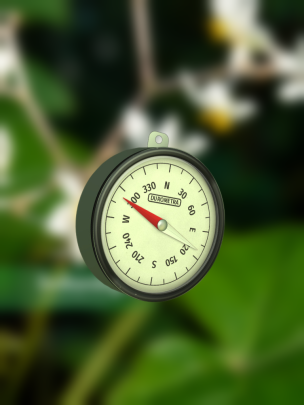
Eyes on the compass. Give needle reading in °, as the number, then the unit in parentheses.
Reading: 292.5 (°)
